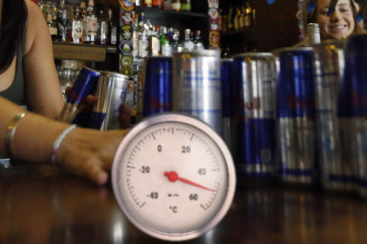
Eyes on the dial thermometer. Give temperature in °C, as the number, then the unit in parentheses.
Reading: 50 (°C)
